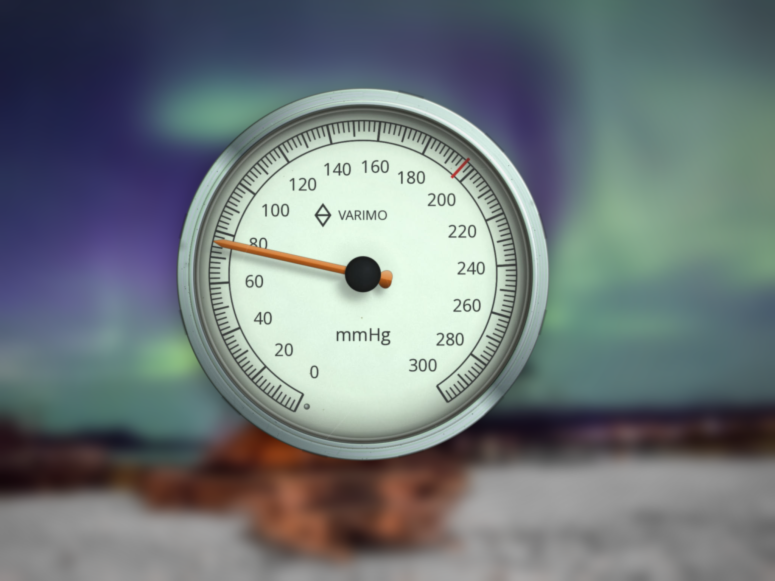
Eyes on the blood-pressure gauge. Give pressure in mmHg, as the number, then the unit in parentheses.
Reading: 76 (mmHg)
